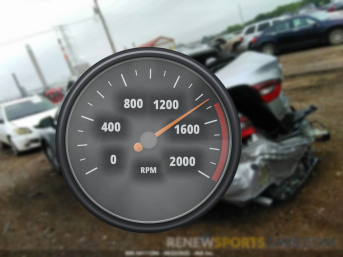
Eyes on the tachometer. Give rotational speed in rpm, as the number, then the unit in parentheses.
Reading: 1450 (rpm)
